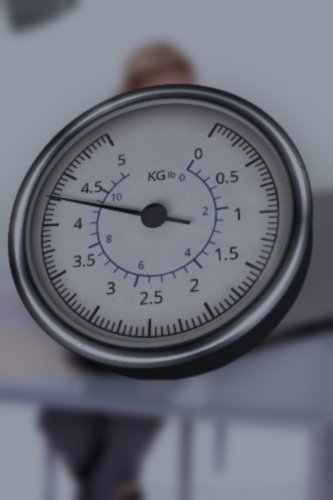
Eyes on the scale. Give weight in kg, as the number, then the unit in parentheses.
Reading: 4.25 (kg)
